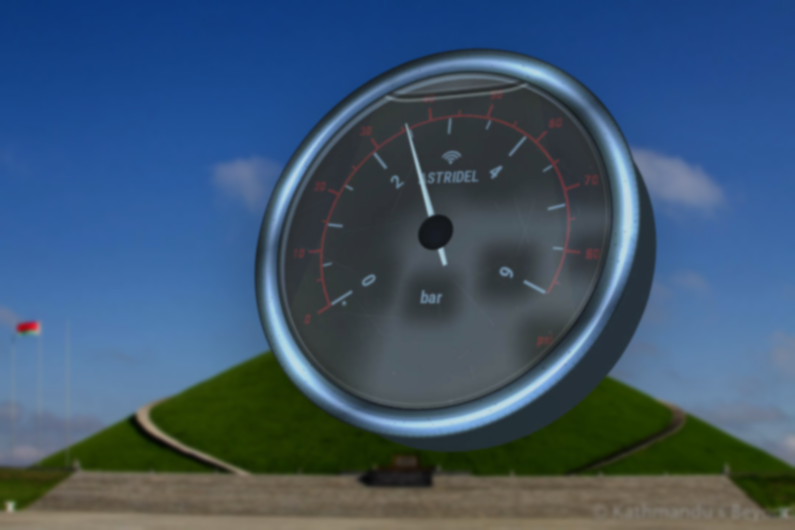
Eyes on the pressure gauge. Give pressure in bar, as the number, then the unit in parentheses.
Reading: 2.5 (bar)
